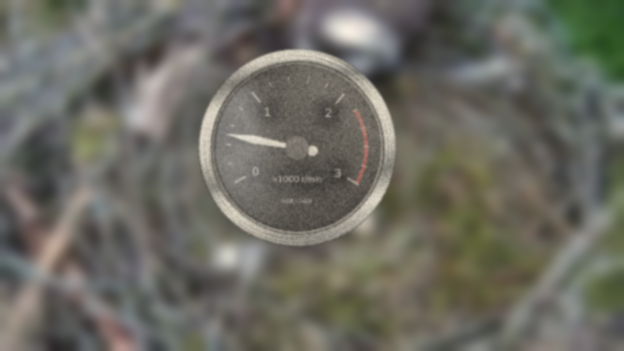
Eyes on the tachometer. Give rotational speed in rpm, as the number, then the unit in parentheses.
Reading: 500 (rpm)
